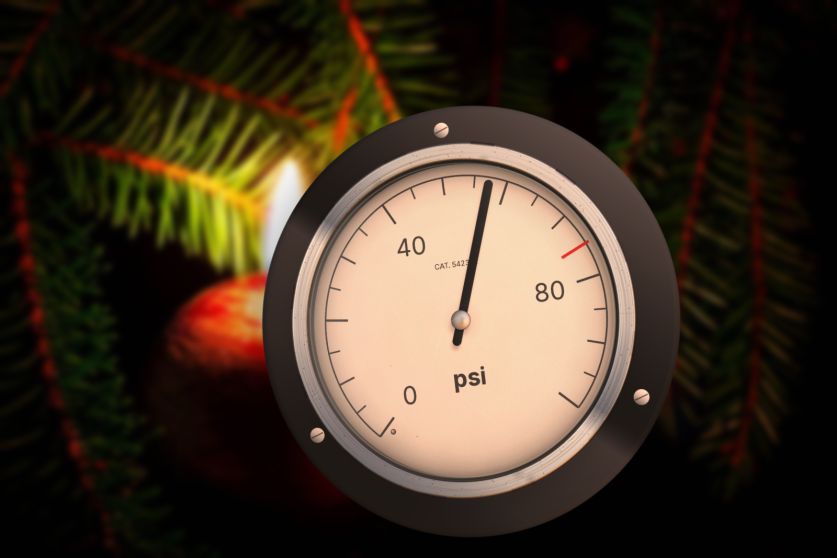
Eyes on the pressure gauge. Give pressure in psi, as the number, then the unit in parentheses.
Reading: 57.5 (psi)
